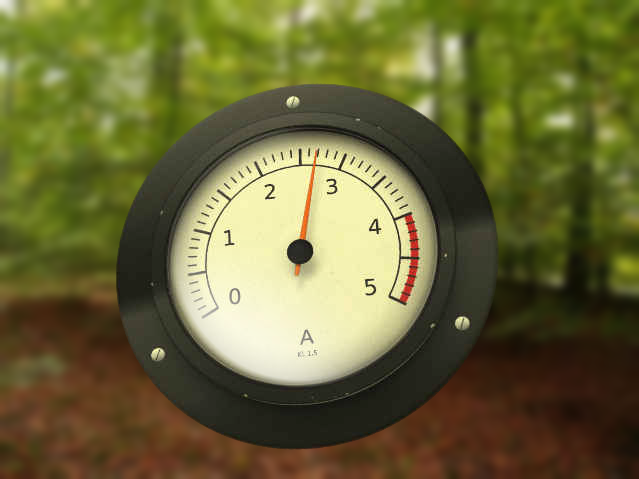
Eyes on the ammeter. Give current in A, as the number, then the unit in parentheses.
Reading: 2.7 (A)
